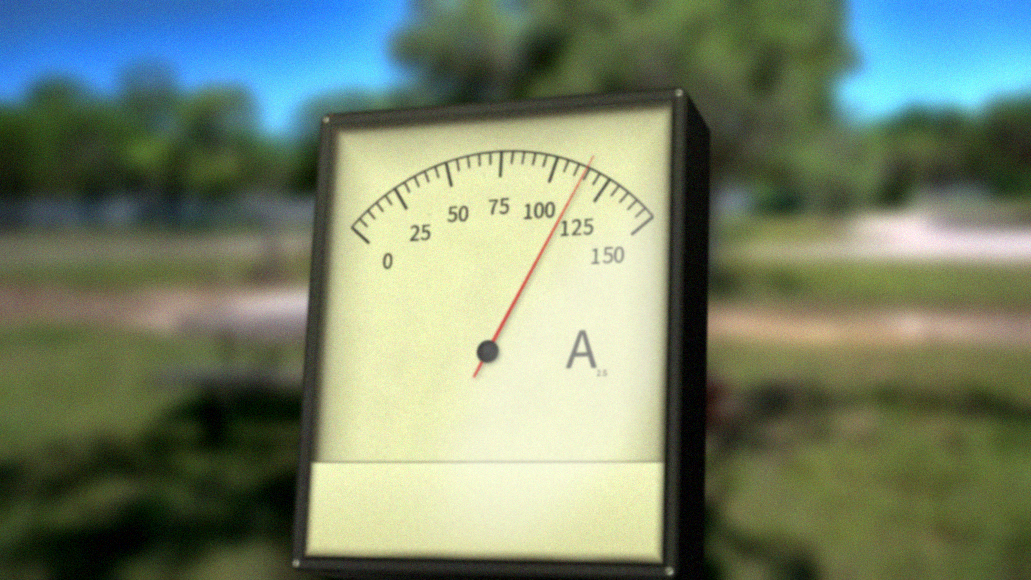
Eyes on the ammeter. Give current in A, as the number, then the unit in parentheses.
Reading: 115 (A)
